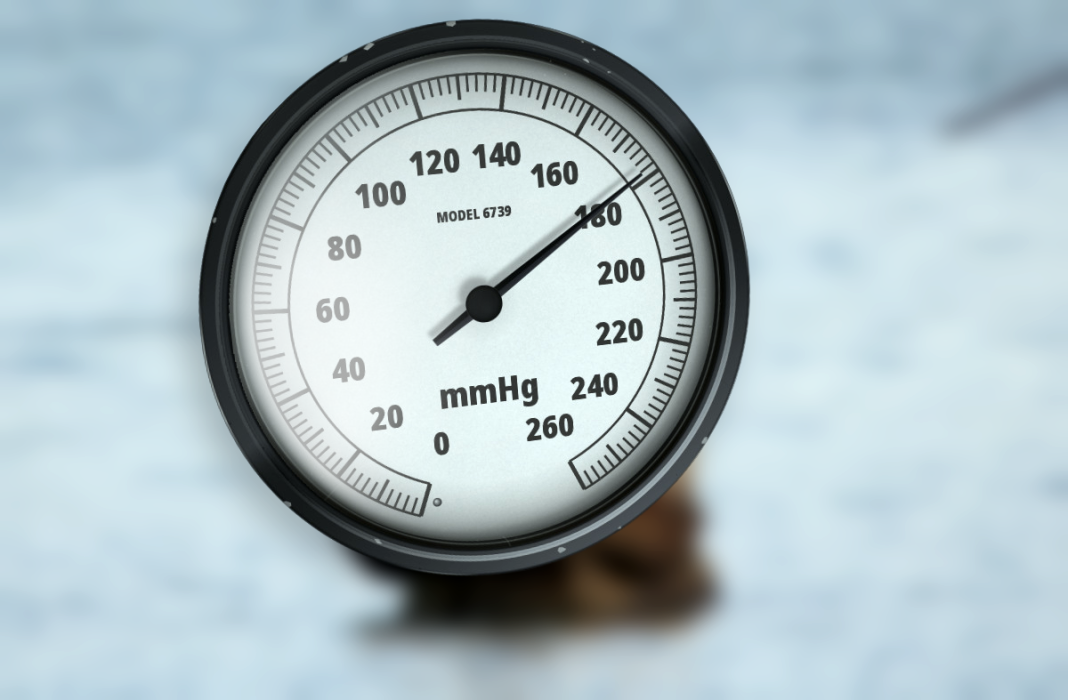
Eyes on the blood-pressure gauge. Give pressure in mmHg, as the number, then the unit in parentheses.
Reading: 178 (mmHg)
